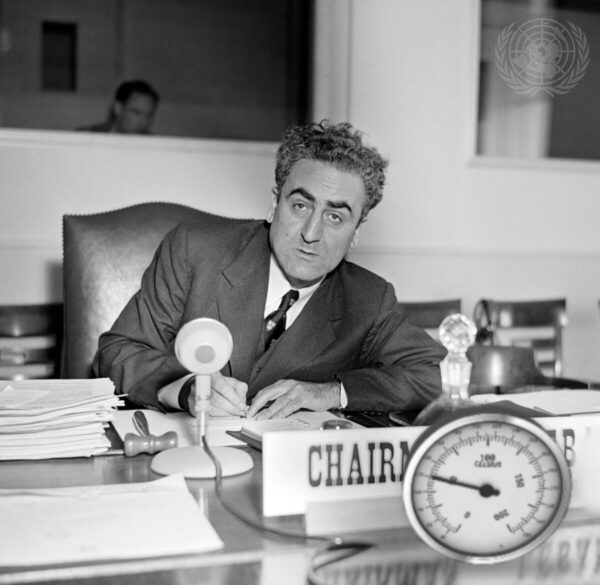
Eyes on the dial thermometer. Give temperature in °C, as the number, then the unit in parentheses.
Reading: 50 (°C)
